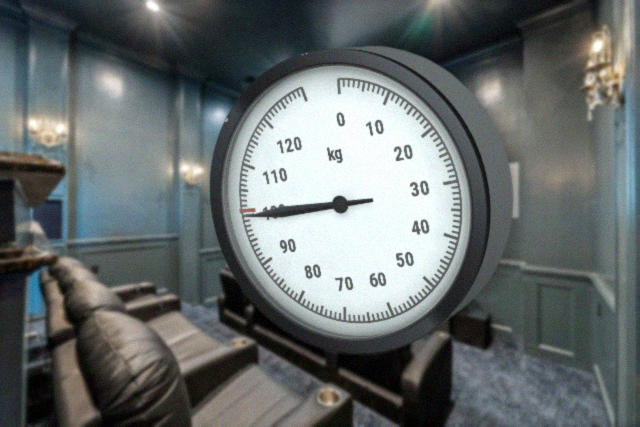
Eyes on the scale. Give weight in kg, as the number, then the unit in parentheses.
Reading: 100 (kg)
